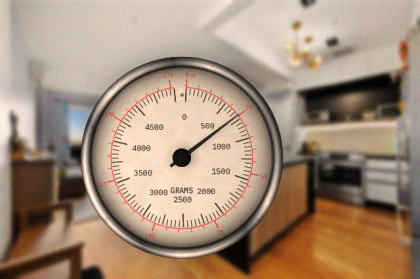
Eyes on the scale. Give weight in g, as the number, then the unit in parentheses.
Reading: 700 (g)
